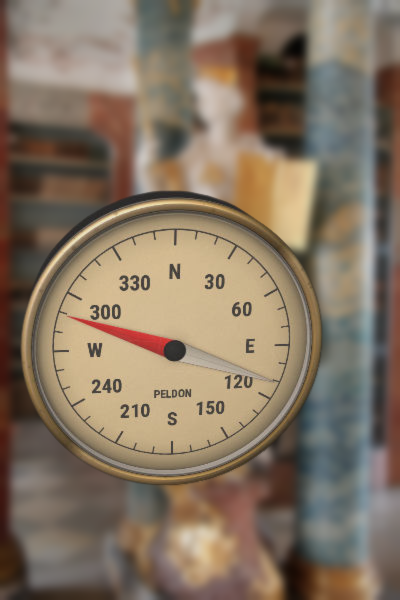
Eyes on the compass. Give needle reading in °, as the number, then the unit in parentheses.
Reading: 290 (°)
